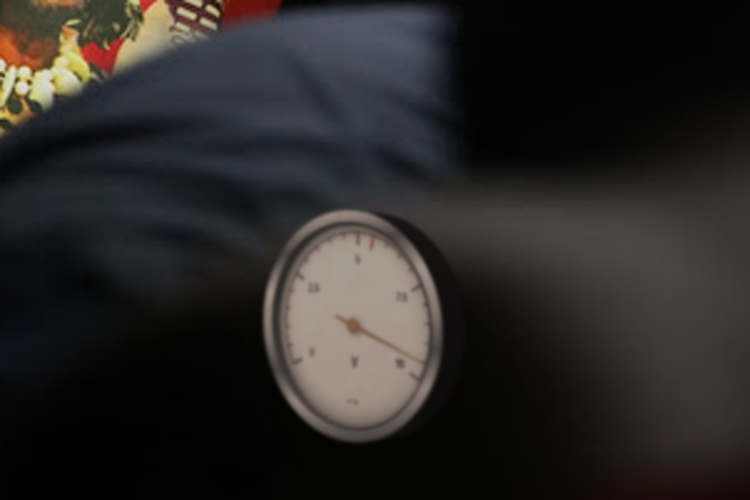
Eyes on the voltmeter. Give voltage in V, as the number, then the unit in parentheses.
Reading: 9.5 (V)
